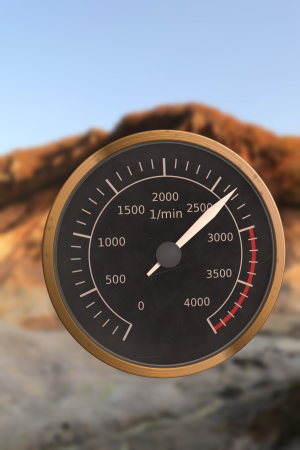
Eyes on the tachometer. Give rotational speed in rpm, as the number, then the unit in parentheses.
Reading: 2650 (rpm)
